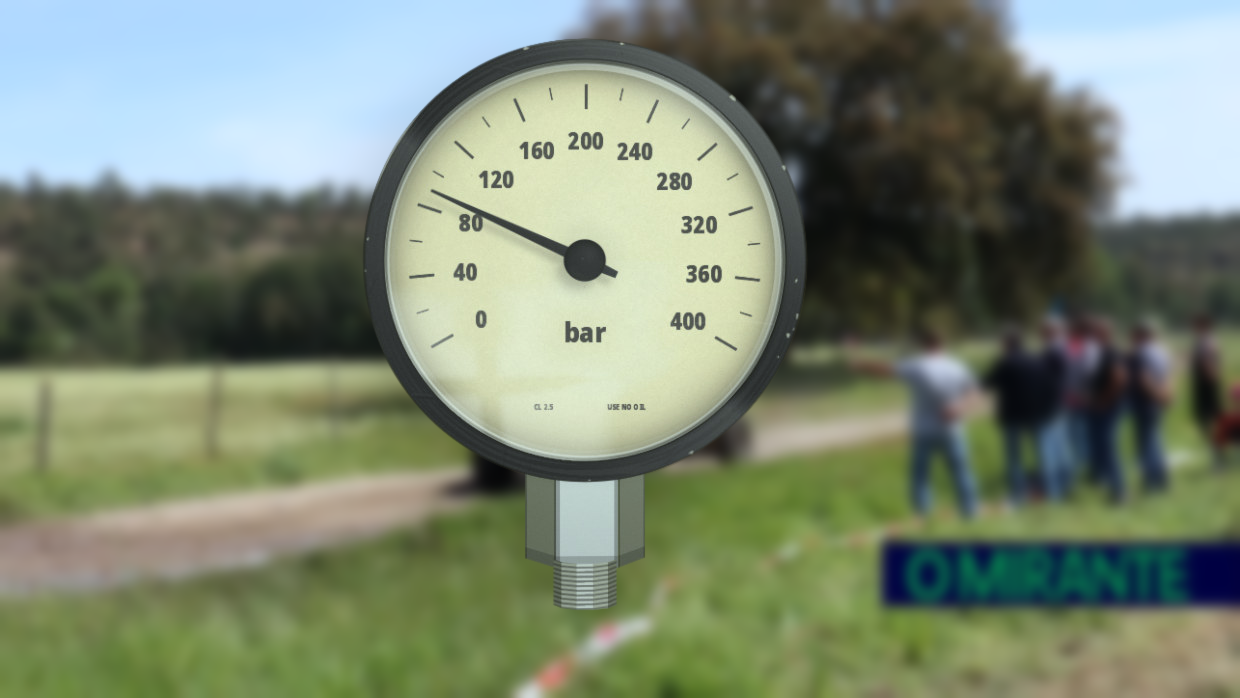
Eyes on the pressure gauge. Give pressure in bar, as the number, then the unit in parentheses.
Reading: 90 (bar)
